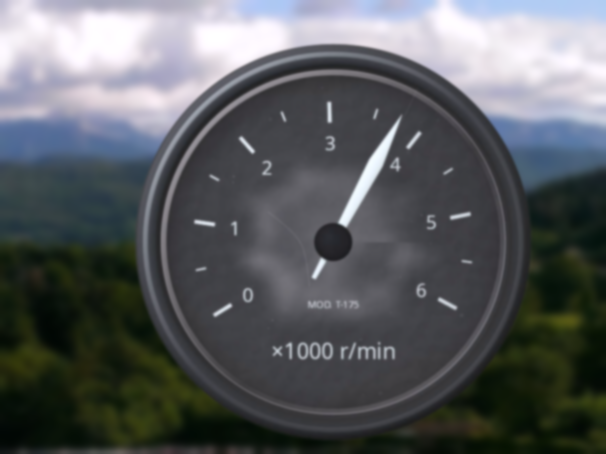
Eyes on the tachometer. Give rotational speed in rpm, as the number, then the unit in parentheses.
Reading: 3750 (rpm)
